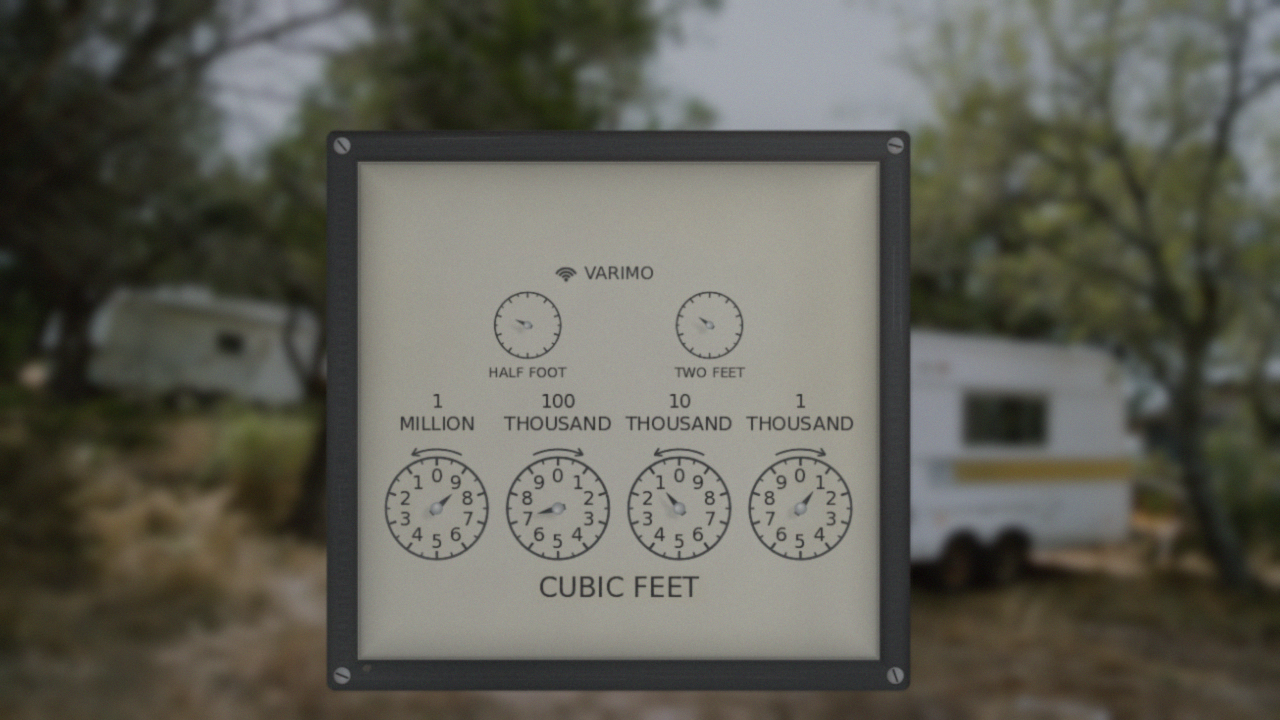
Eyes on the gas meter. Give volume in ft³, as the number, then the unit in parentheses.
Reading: 871100 (ft³)
